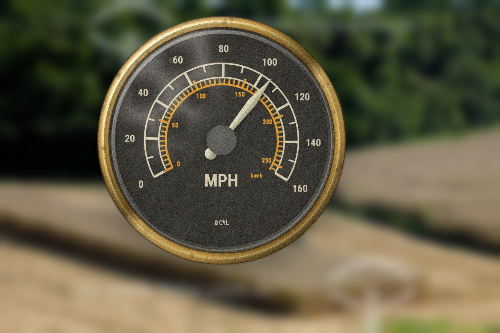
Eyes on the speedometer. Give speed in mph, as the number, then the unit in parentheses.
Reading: 105 (mph)
